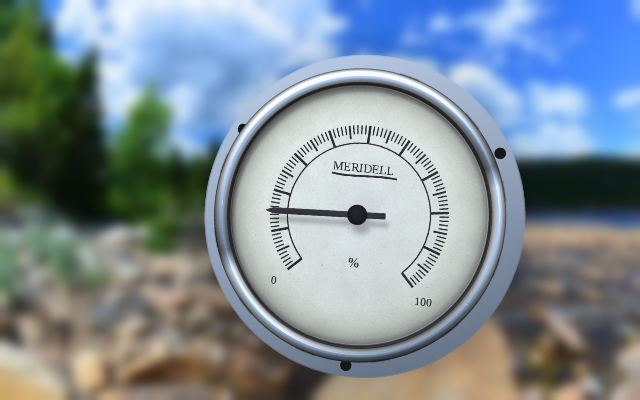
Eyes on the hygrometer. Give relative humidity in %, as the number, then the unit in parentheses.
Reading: 15 (%)
